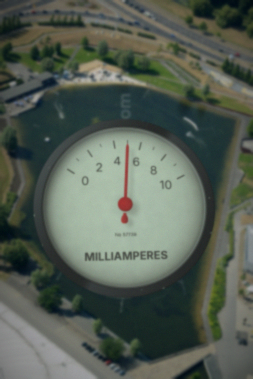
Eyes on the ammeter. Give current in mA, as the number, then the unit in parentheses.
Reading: 5 (mA)
